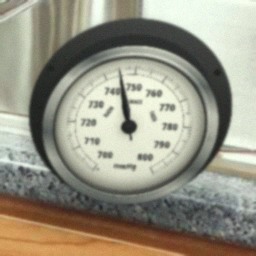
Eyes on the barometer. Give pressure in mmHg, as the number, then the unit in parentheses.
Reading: 745 (mmHg)
